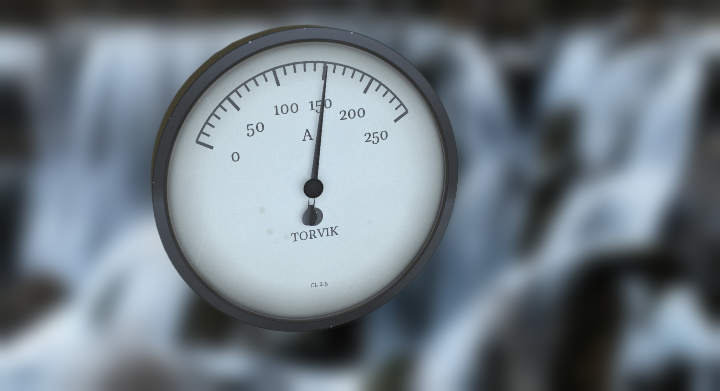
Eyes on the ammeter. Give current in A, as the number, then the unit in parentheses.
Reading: 150 (A)
